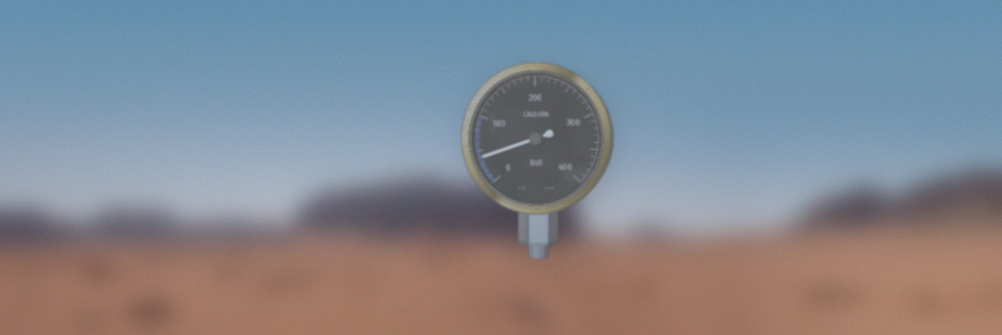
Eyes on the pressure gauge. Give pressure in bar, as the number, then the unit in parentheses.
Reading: 40 (bar)
